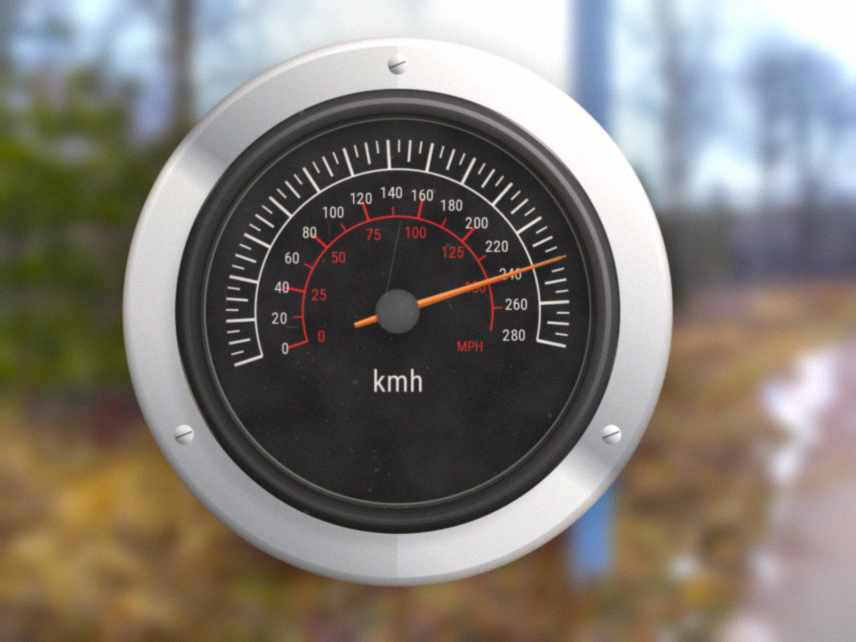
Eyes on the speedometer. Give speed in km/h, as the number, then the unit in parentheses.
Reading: 240 (km/h)
